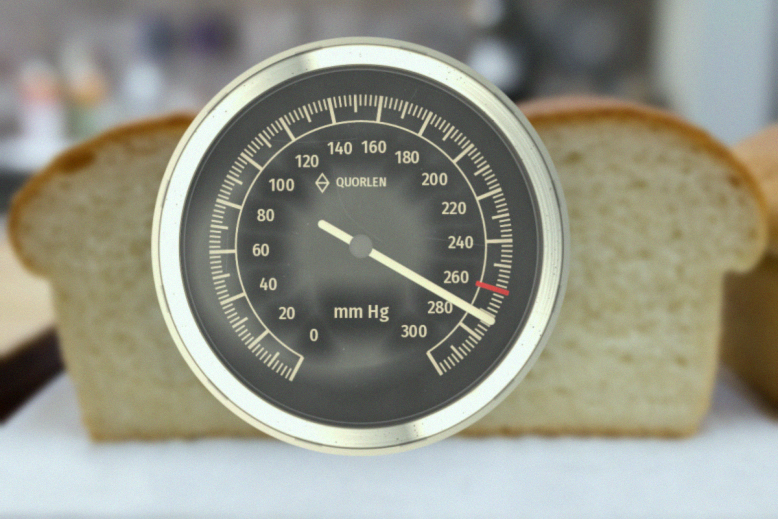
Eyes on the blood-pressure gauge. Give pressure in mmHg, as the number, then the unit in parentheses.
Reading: 272 (mmHg)
